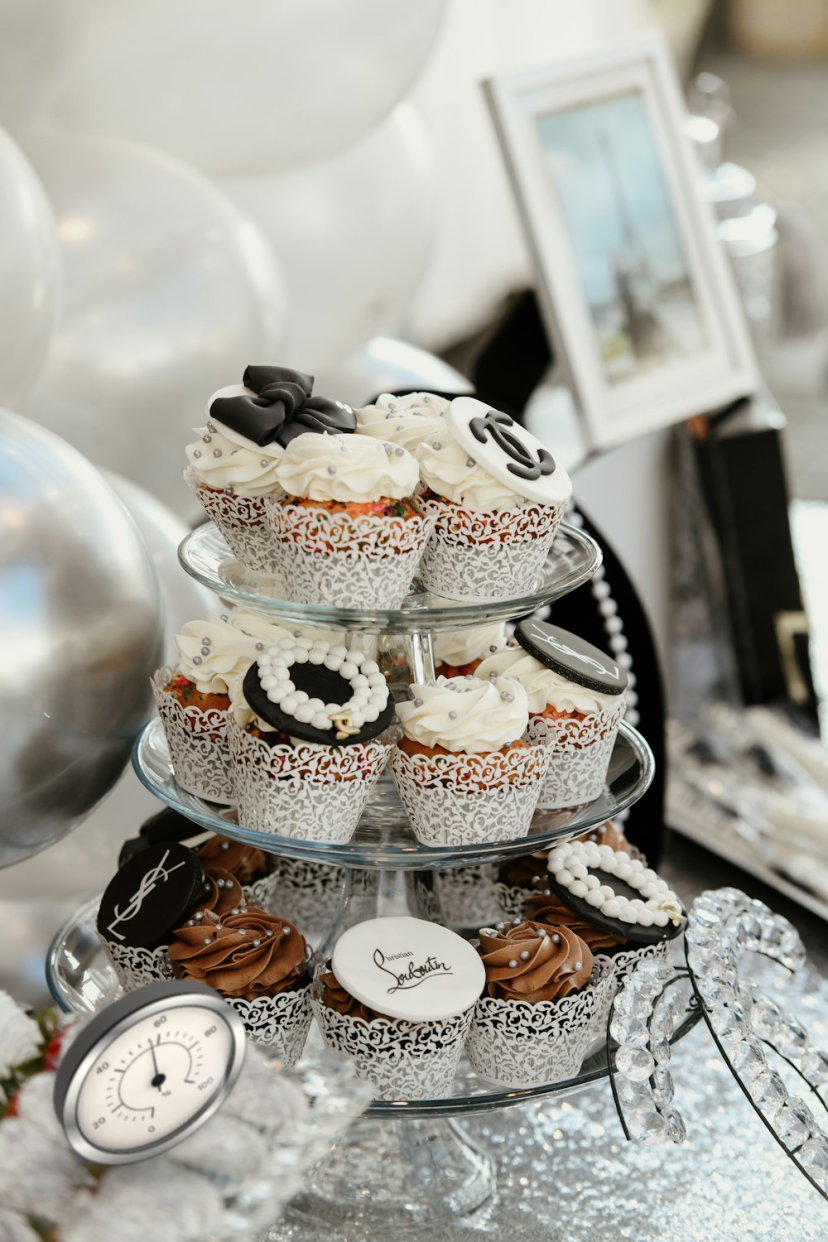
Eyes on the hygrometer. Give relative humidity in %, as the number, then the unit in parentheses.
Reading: 56 (%)
